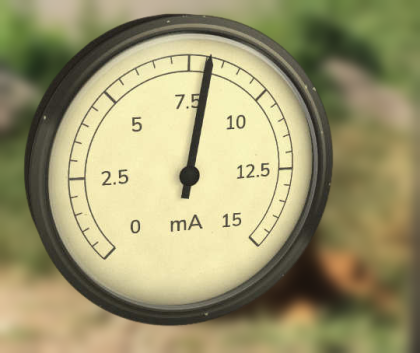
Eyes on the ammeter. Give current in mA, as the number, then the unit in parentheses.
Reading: 8 (mA)
